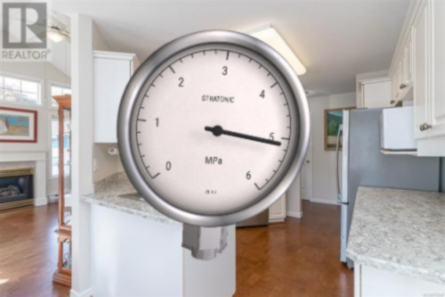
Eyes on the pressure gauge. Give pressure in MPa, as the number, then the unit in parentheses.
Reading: 5.1 (MPa)
